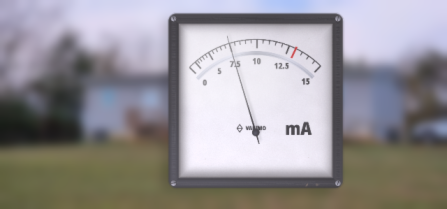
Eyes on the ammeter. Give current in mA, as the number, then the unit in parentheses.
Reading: 7.5 (mA)
